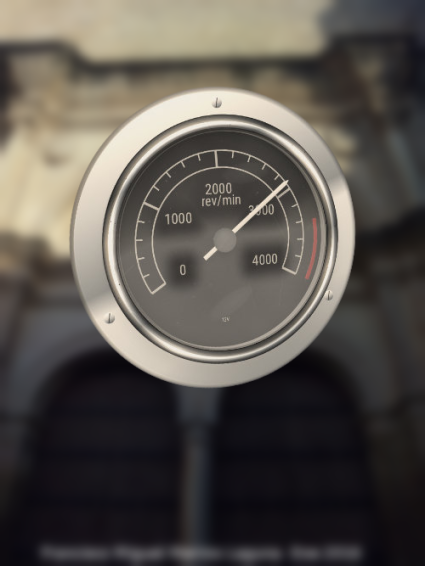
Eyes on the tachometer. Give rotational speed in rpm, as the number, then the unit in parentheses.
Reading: 2900 (rpm)
